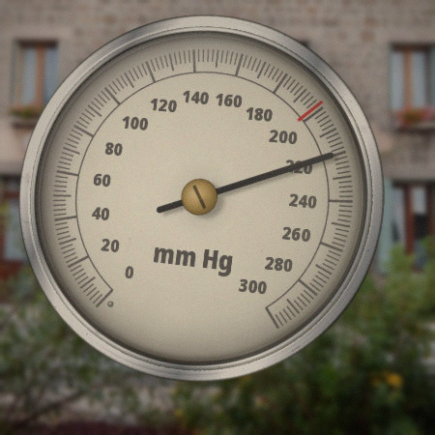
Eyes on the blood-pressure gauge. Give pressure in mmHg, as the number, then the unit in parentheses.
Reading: 220 (mmHg)
